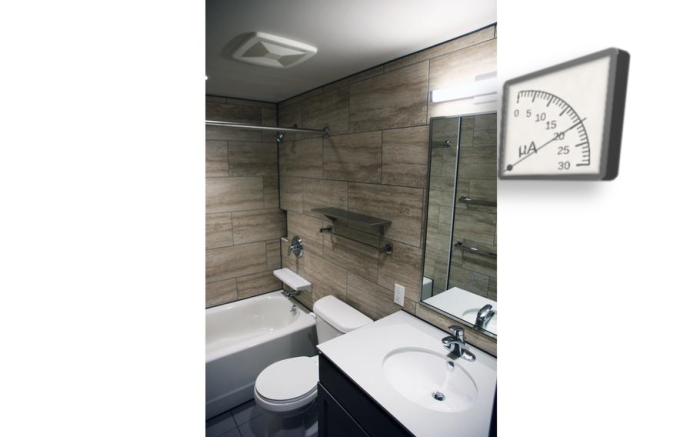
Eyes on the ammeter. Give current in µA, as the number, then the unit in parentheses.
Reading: 20 (µA)
